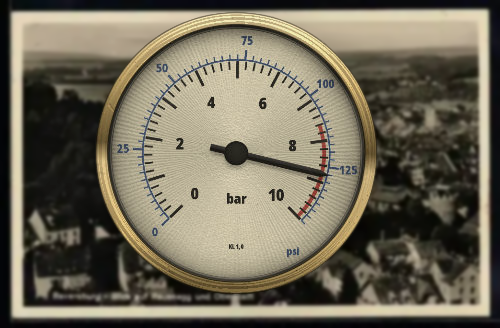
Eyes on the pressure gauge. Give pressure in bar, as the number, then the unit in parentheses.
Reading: 8.8 (bar)
